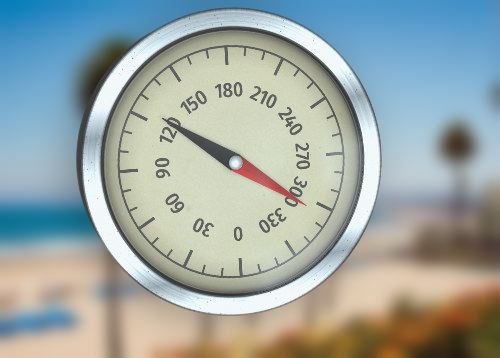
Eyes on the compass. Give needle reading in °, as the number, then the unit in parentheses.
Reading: 305 (°)
